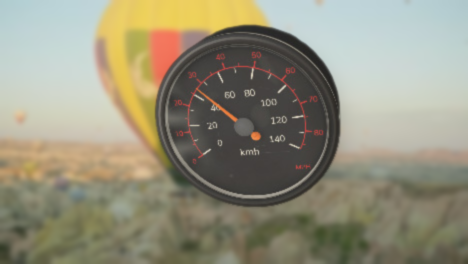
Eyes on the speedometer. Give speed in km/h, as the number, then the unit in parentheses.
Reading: 45 (km/h)
